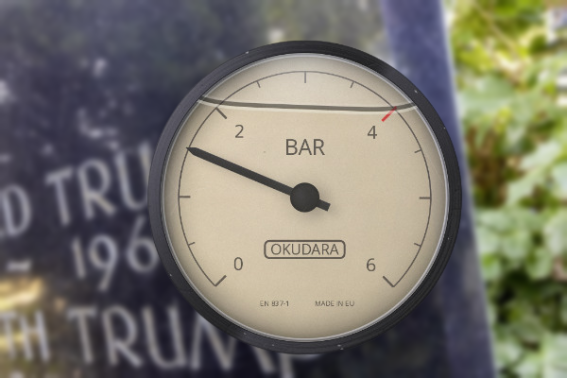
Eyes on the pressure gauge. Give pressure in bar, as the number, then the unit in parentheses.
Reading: 1.5 (bar)
